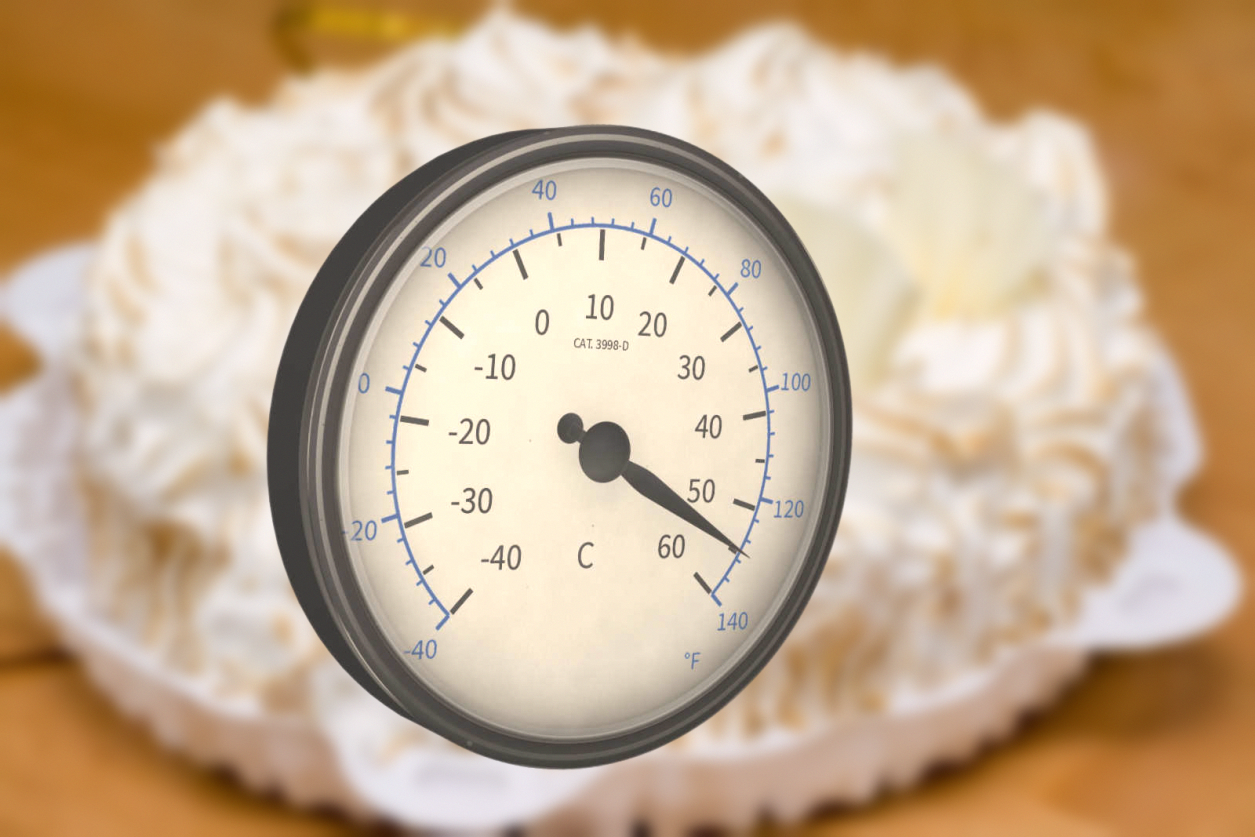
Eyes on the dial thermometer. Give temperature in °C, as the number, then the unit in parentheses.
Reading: 55 (°C)
